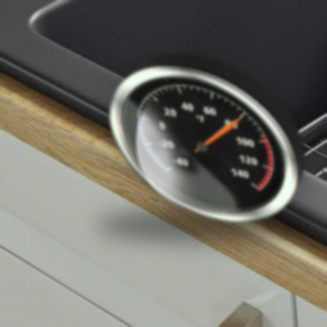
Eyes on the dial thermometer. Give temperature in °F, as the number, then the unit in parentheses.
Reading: 80 (°F)
